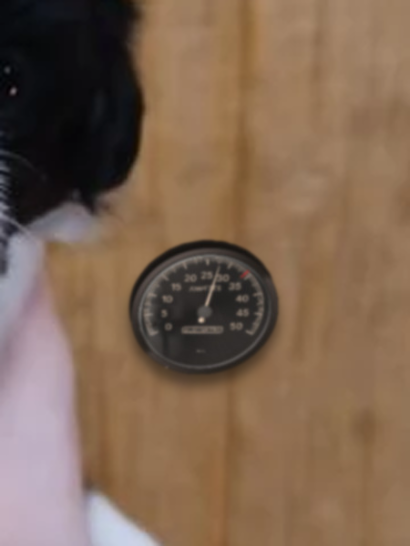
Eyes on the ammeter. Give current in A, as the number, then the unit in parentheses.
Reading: 27.5 (A)
